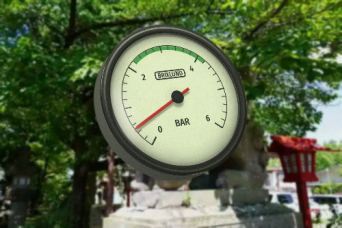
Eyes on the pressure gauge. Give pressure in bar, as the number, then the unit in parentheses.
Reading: 0.5 (bar)
